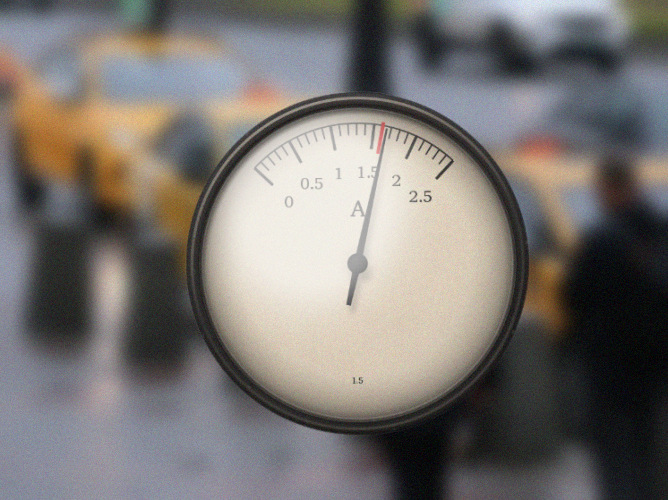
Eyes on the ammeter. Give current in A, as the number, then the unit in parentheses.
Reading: 1.65 (A)
